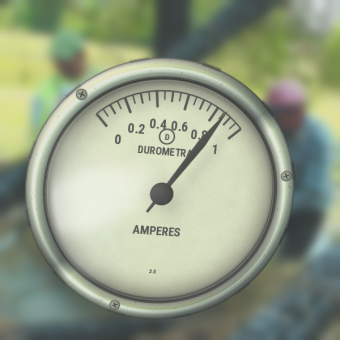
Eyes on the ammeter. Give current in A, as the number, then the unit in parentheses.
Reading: 0.85 (A)
